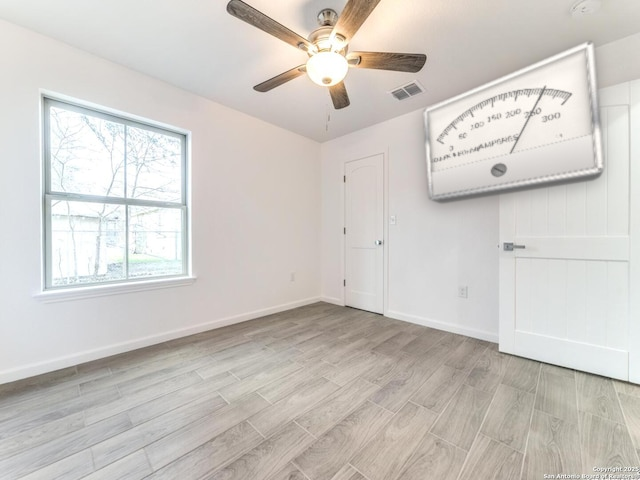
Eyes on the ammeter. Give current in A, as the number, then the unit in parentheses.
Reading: 250 (A)
